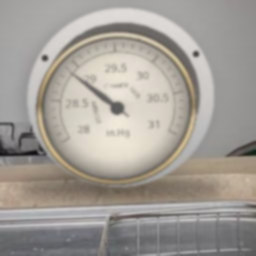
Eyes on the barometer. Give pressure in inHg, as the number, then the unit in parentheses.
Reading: 28.9 (inHg)
